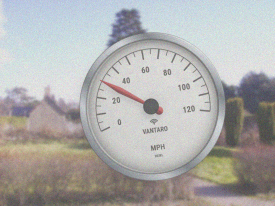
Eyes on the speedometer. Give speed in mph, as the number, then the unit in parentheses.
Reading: 30 (mph)
